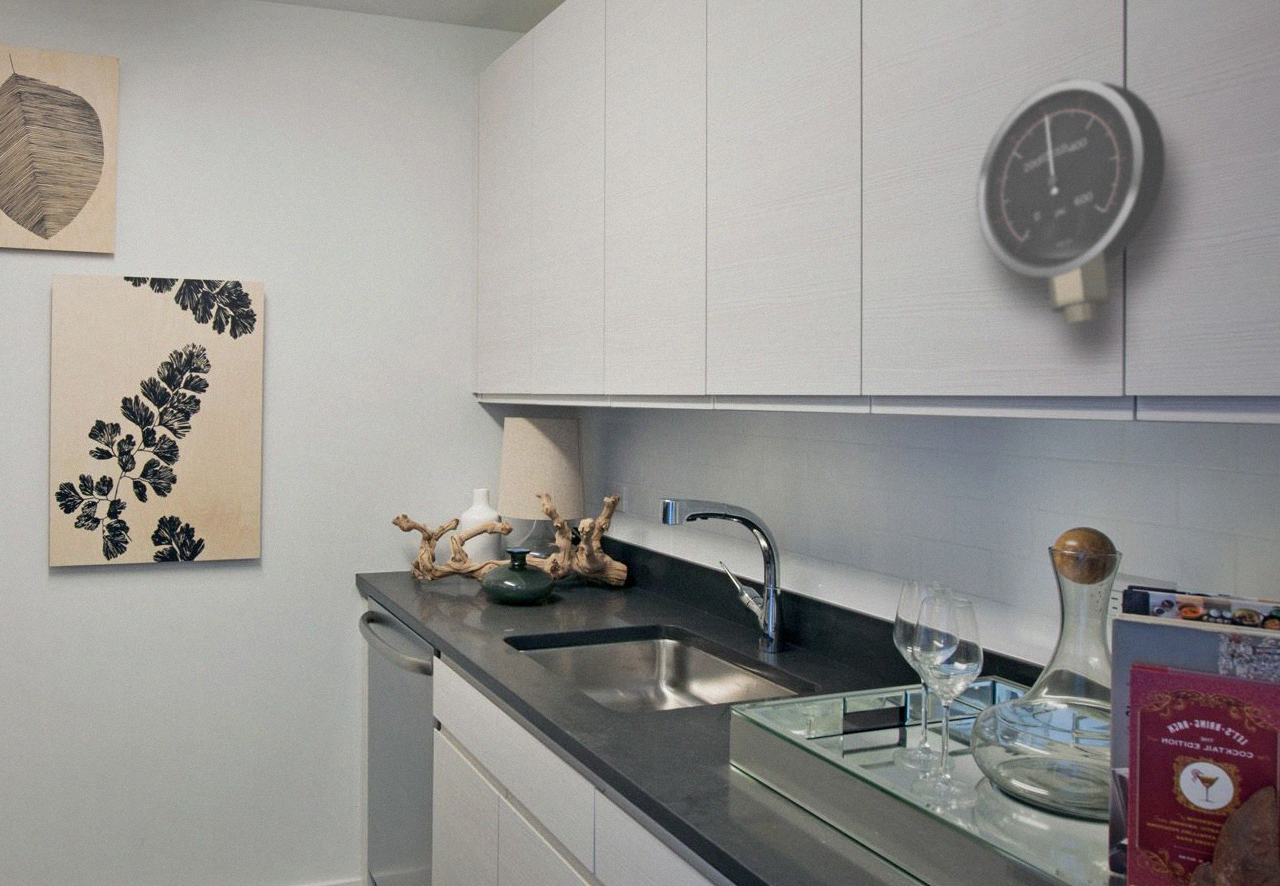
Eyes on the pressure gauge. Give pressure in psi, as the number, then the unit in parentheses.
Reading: 300 (psi)
